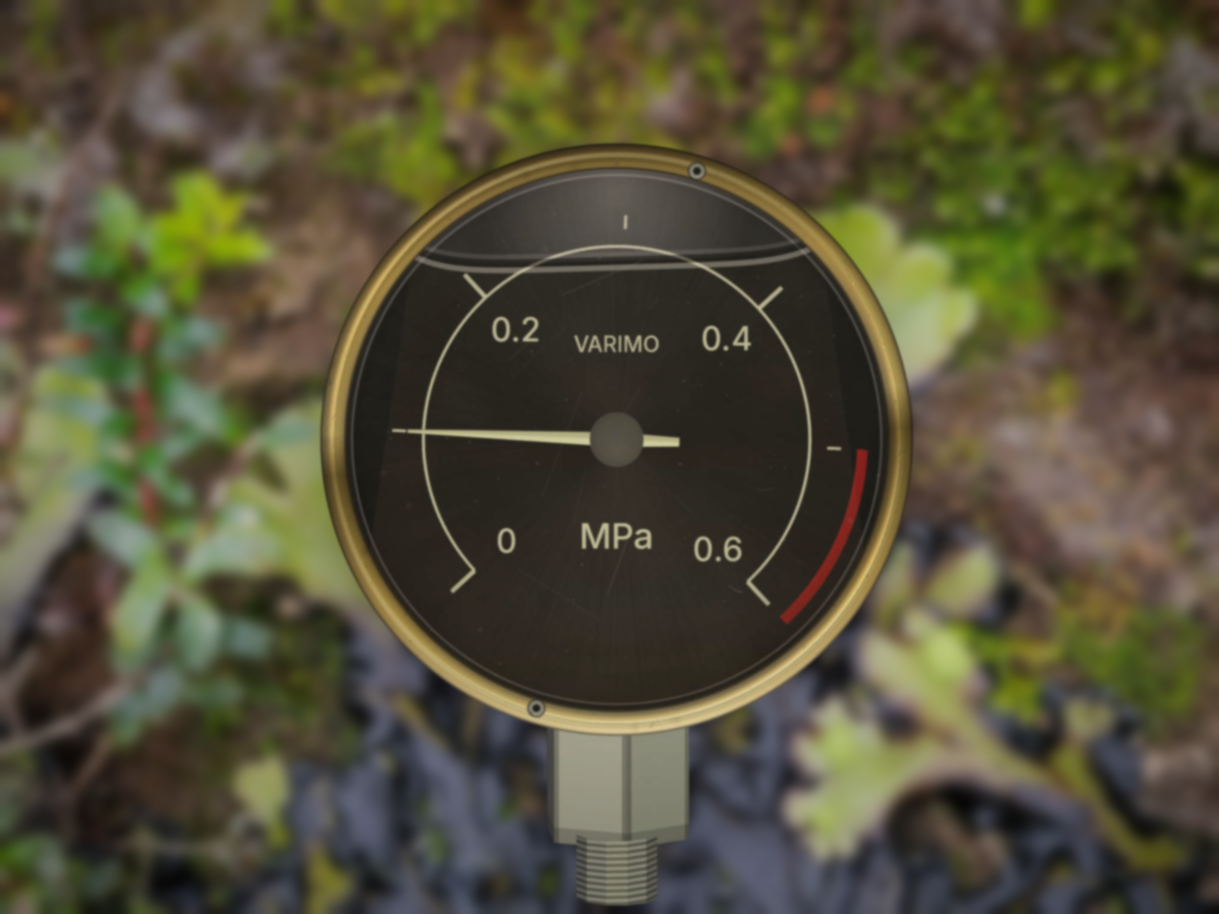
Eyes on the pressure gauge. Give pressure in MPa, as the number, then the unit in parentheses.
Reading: 0.1 (MPa)
